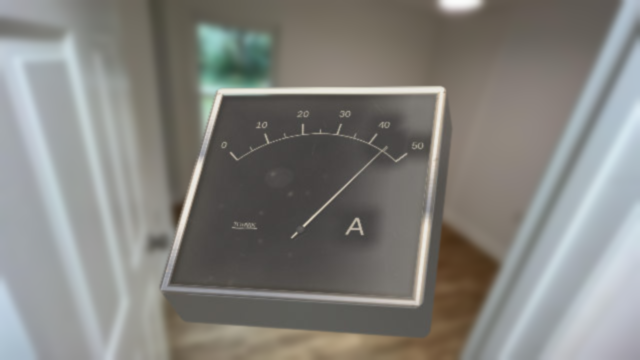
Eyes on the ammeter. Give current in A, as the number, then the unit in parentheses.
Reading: 45 (A)
